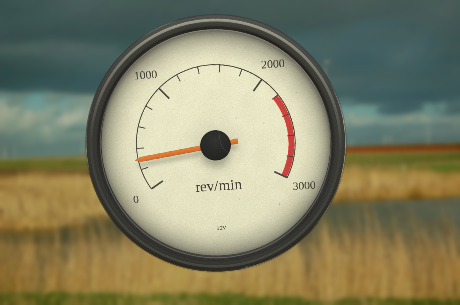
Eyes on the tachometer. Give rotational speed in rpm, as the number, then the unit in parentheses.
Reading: 300 (rpm)
